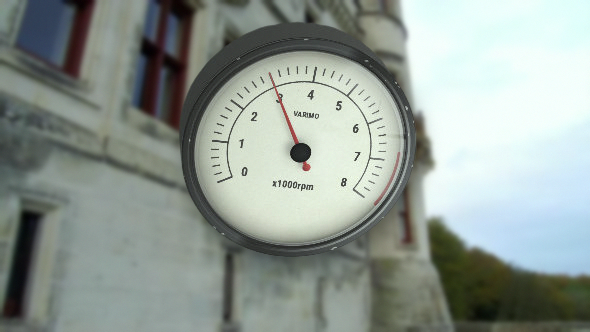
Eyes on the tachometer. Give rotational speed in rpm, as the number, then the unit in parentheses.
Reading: 3000 (rpm)
